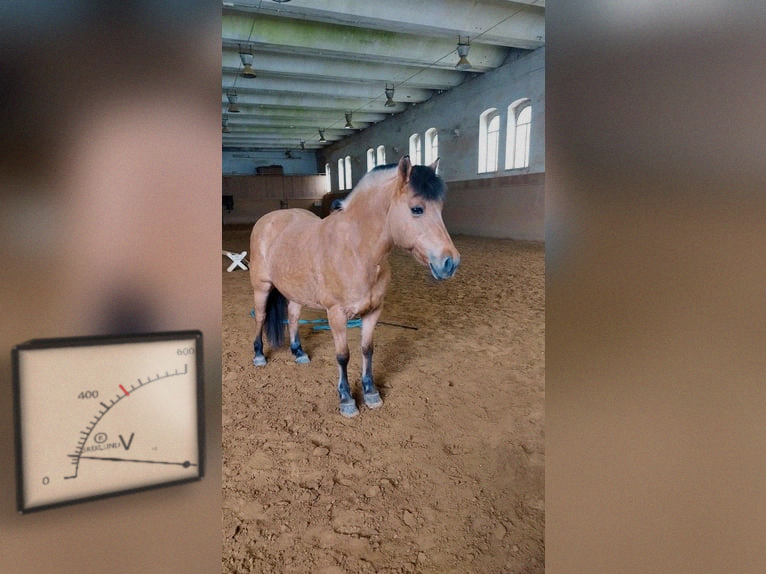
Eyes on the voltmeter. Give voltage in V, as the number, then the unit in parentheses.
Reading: 200 (V)
